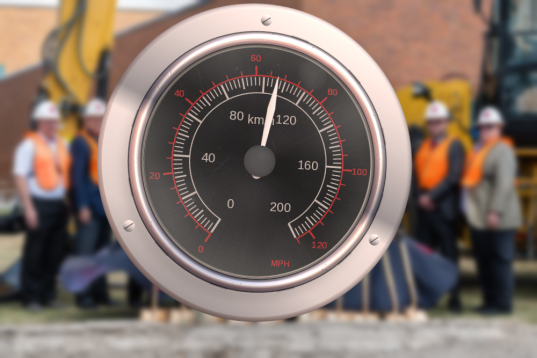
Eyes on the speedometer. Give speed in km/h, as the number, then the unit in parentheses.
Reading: 106 (km/h)
